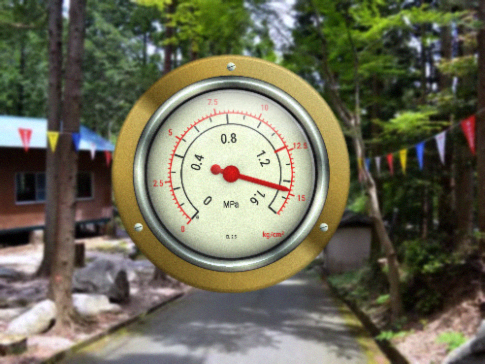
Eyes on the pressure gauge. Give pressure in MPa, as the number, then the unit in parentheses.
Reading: 1.45 (MPa)
